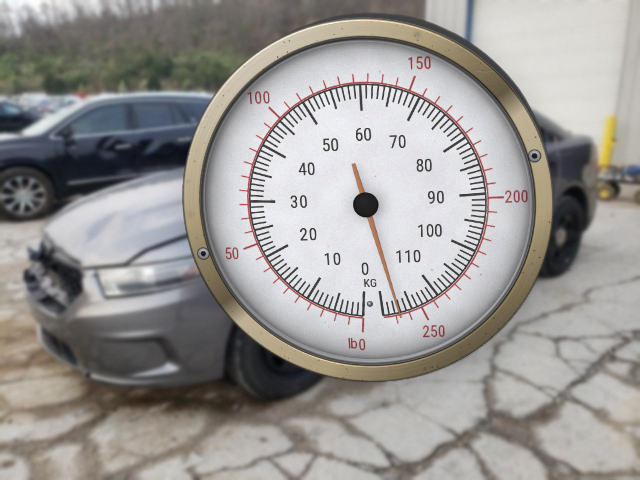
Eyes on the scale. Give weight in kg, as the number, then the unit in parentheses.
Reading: 117 (kg)
